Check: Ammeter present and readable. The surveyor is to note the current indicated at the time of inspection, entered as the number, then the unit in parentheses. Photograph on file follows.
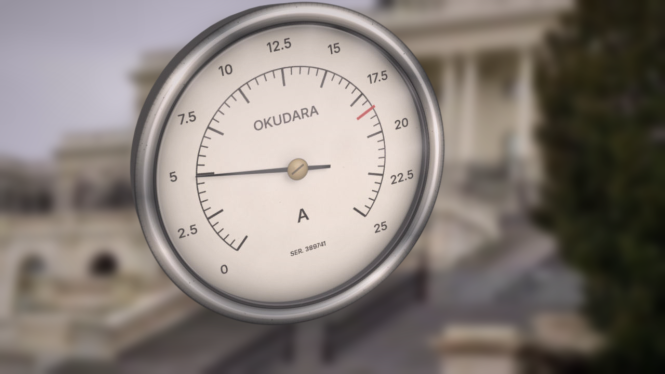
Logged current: 5 (A)
